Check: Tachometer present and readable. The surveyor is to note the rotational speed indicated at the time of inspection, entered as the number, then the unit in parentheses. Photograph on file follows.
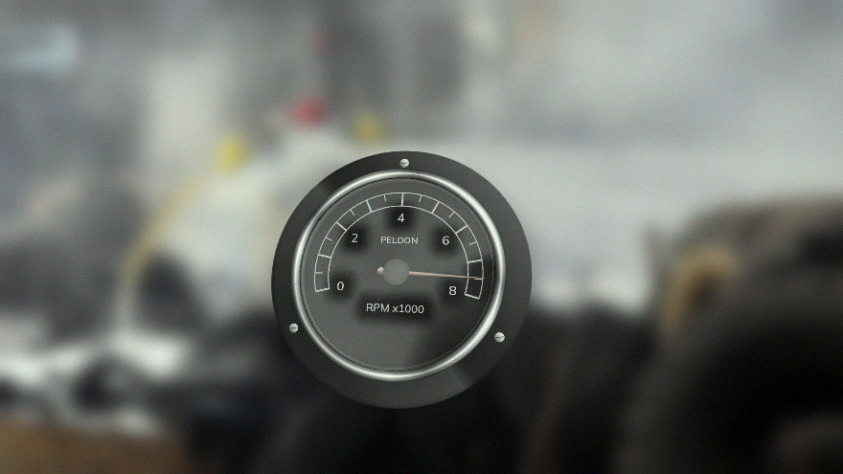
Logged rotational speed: 7500 (rpm)
